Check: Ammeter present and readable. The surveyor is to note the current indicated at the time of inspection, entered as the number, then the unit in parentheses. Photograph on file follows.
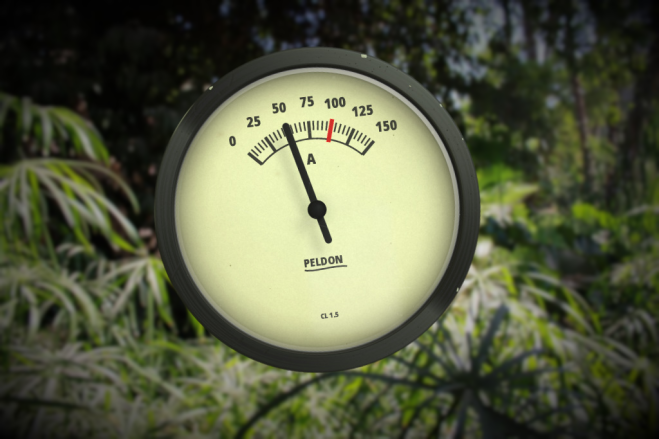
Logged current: 50 (A)
